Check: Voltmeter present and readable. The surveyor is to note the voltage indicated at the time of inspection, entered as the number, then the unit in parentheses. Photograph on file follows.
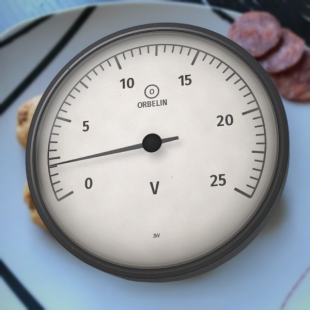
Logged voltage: 2 (V)
